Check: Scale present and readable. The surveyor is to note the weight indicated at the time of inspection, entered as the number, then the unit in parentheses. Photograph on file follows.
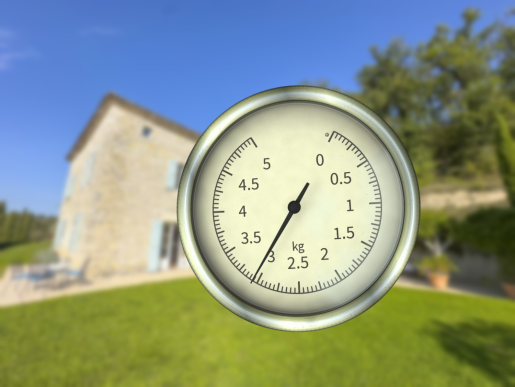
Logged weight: 3.05 (kg)
